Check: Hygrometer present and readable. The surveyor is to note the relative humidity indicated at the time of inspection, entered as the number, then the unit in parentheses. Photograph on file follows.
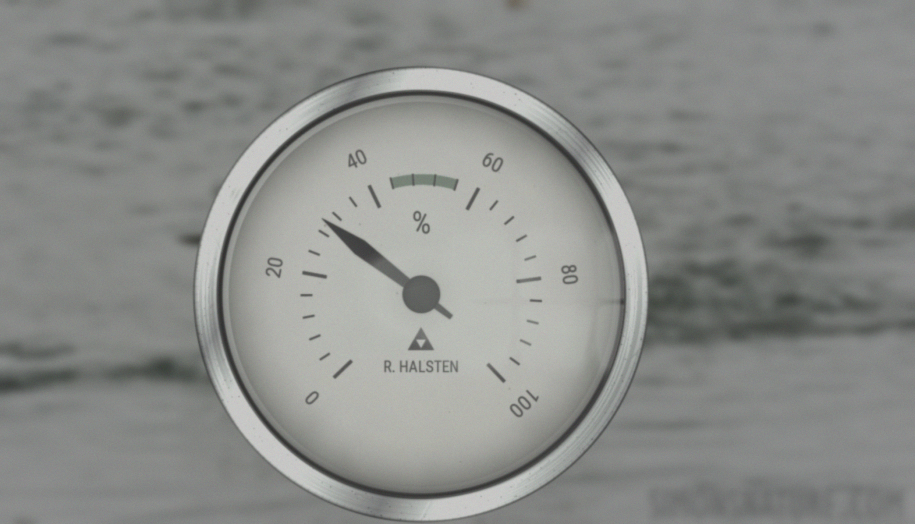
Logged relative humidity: 30 (%)
